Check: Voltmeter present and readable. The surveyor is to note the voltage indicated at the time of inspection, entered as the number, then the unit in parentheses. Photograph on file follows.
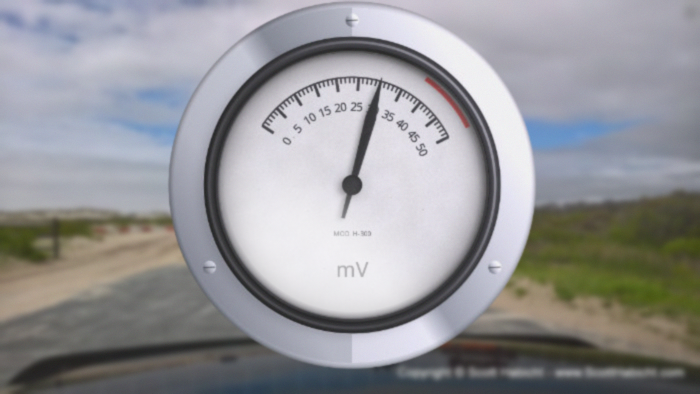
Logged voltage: 30 (mV)
